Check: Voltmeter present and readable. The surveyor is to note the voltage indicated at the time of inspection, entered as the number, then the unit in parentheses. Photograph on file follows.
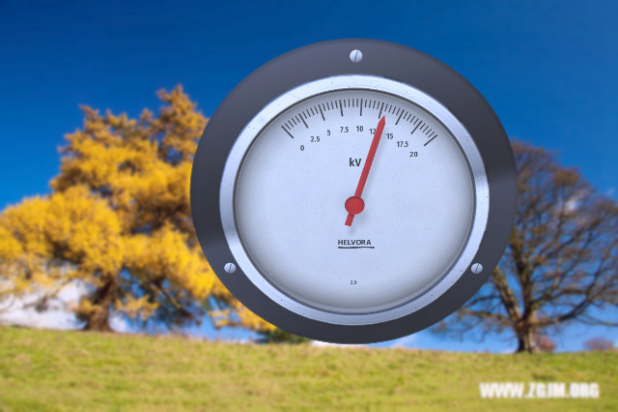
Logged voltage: 13 (kV)
